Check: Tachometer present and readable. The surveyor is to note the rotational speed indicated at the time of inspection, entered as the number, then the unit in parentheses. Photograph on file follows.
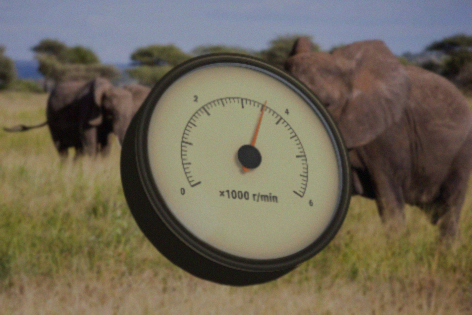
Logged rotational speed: 3500 (rpm)
